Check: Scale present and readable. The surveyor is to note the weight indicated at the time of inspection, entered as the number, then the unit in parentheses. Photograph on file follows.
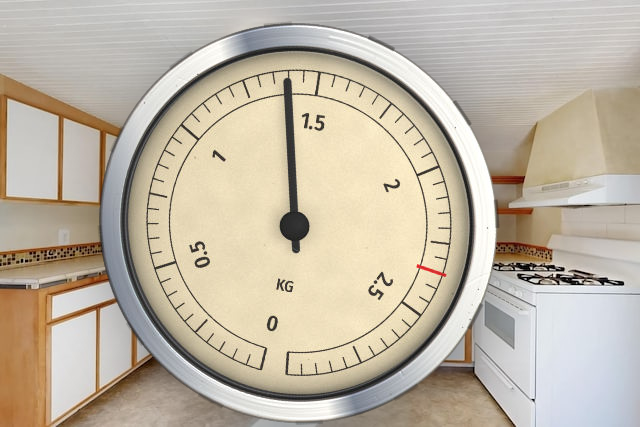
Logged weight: 1.4 (kg)
